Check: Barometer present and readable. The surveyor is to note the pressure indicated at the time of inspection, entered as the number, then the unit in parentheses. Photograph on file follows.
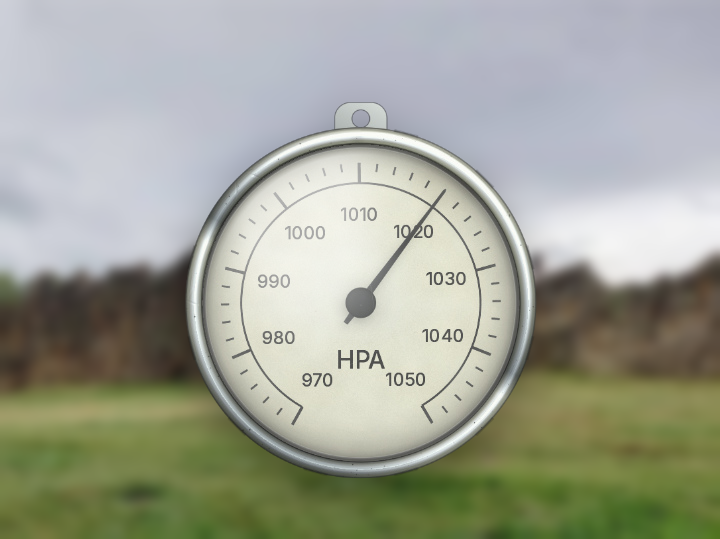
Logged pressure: 1020 (hPa)
